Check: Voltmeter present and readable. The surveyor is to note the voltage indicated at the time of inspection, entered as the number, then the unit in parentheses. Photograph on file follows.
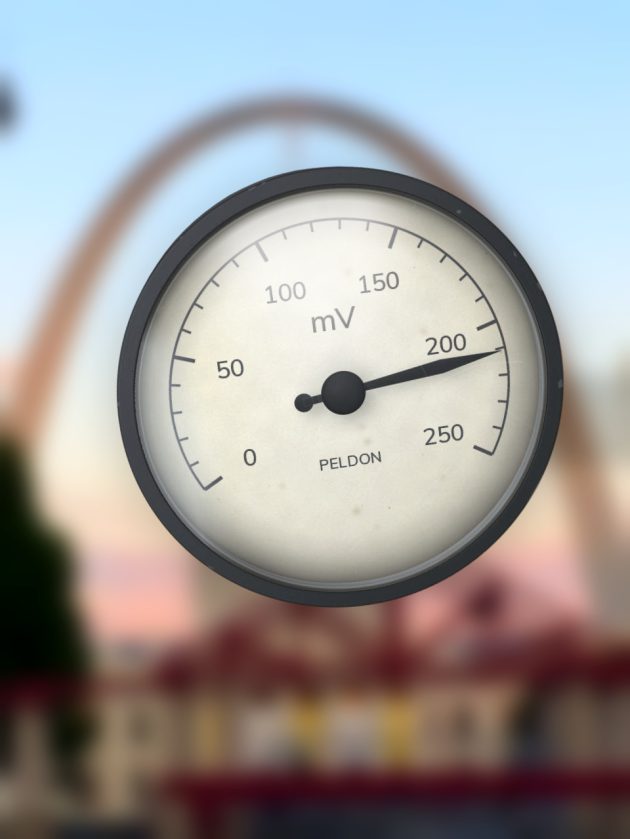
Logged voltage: 210 (mV)
